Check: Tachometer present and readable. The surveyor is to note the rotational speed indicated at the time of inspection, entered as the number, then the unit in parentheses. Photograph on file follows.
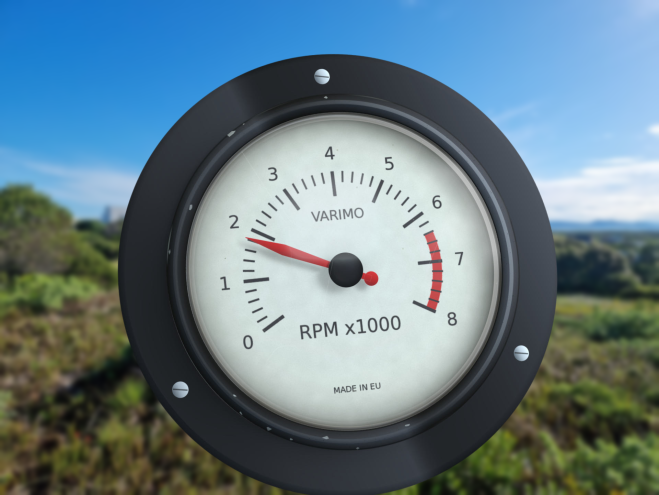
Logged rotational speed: 1800 (rpm)
